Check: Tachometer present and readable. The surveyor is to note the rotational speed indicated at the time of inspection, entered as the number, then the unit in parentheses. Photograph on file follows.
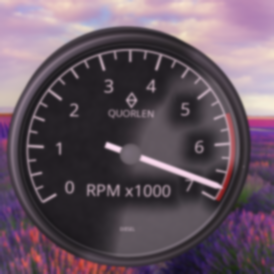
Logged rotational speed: 6750 (rpm)
